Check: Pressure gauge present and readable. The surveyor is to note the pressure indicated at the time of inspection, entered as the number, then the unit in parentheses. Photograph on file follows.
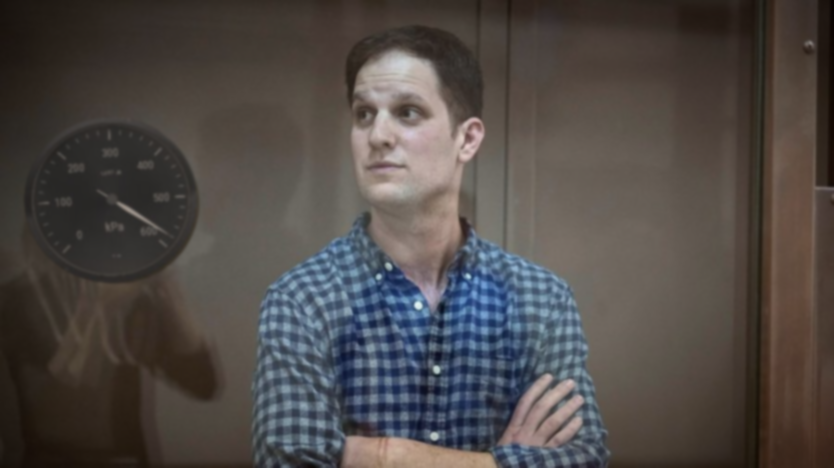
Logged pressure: 580 (kPa)
